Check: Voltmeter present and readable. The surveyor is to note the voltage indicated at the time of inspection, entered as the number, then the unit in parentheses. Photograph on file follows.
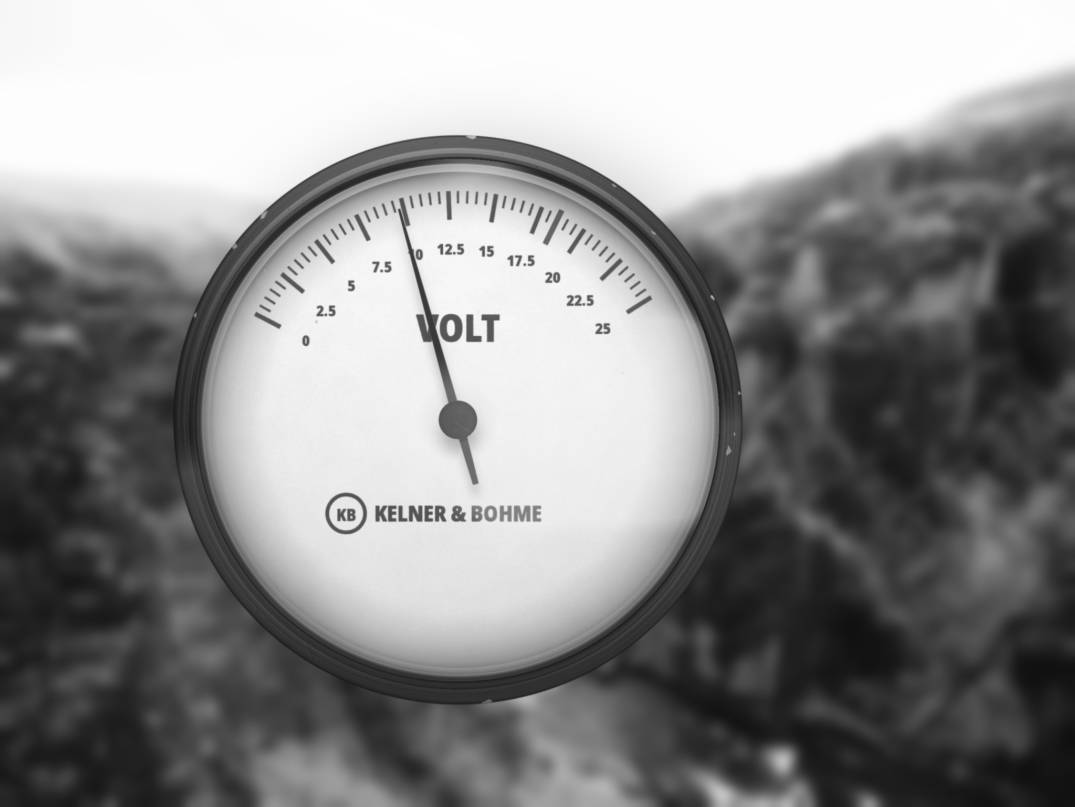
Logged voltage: 9.75 (V)
